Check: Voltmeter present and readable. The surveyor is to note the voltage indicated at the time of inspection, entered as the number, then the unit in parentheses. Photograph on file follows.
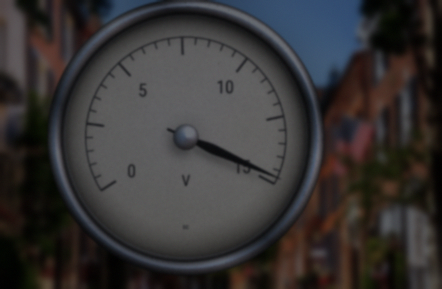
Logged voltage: 14.75 (V)
